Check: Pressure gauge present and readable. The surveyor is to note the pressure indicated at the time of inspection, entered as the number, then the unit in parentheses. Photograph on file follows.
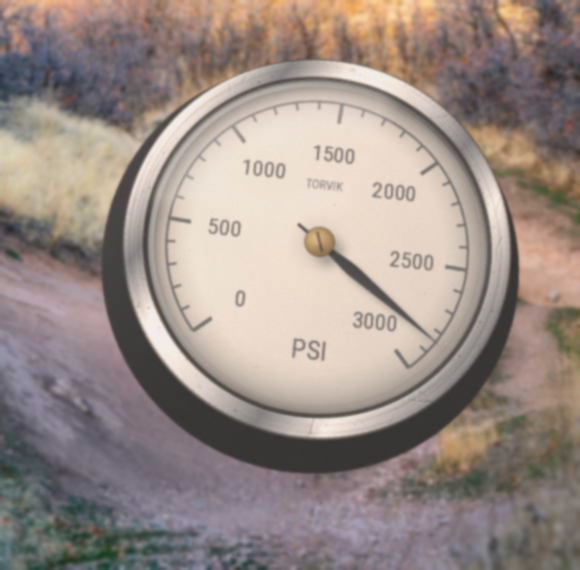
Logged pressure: 2850 (psi)
